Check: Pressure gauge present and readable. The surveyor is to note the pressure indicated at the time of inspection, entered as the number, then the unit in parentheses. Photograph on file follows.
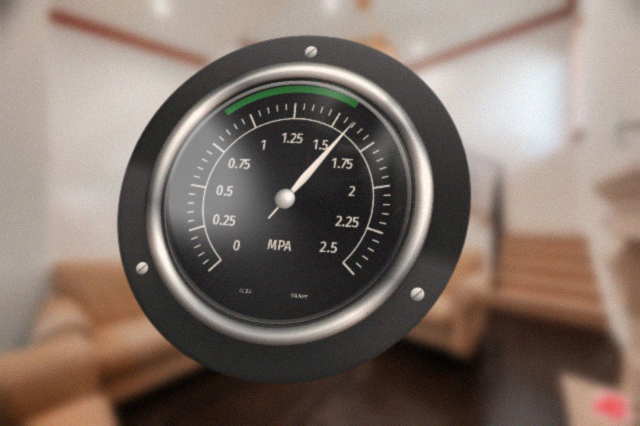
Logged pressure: 1.6 (MPa)
